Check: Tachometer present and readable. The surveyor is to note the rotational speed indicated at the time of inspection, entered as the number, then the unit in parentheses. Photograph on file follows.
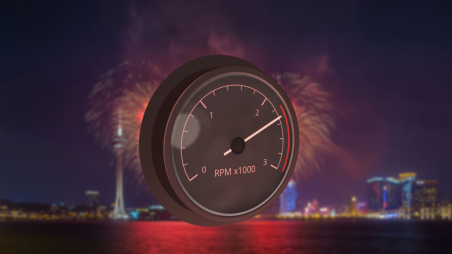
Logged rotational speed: 2300 (rpm)
